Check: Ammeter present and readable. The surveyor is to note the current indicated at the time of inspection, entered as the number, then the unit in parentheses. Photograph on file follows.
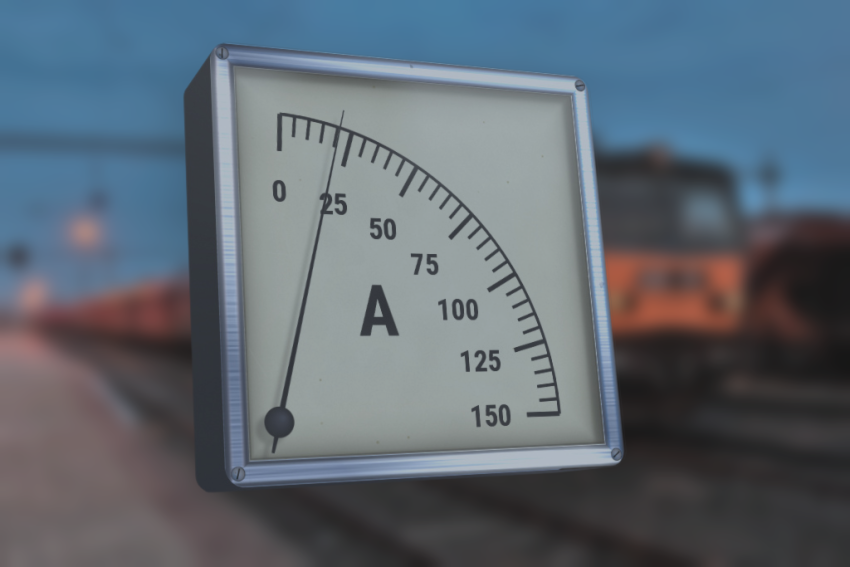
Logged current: 20 (A)
